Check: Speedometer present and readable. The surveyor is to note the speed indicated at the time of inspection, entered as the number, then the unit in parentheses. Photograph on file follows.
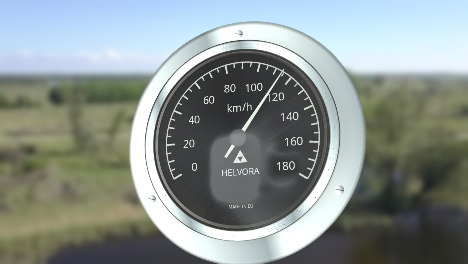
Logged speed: 115 (km/h)
